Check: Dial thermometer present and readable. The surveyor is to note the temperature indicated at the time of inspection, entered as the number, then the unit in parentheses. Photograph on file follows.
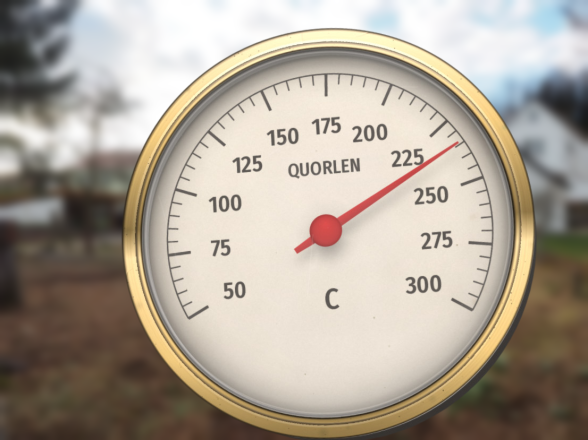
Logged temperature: 235 (°C)
